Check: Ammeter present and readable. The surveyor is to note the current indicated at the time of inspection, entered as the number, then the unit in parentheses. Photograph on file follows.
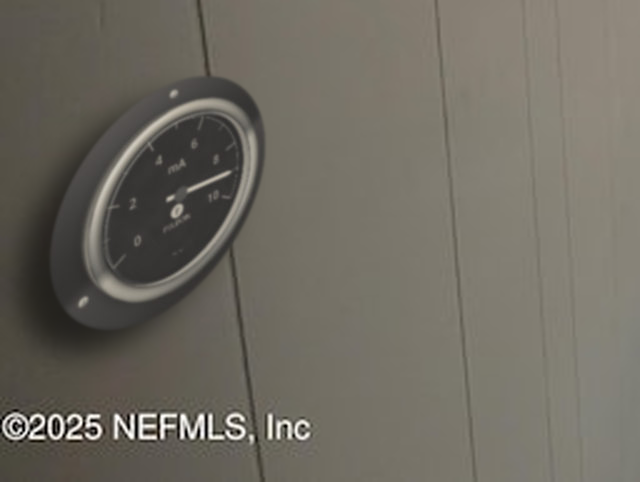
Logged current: 9 (mA)
